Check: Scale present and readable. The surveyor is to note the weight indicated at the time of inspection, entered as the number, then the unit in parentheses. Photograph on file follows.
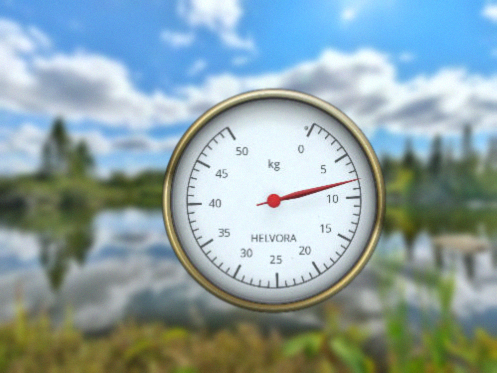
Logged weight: 8 (kg)
